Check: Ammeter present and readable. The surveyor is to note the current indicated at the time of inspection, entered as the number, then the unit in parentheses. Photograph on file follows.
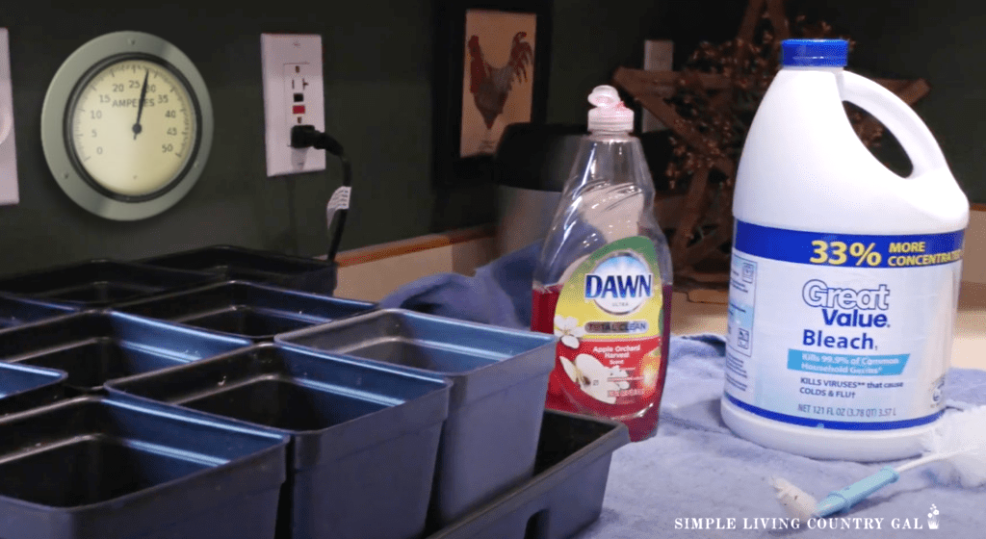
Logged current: 27.5 (A)
